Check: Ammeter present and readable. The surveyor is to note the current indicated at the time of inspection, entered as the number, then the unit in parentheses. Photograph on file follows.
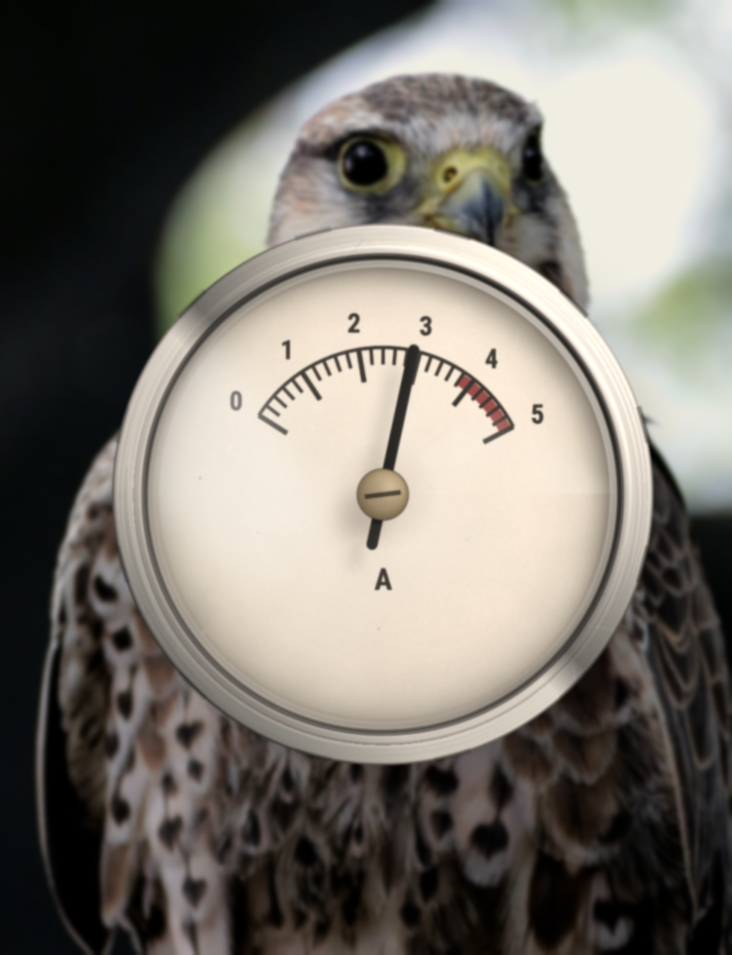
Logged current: 2.9 (A)
